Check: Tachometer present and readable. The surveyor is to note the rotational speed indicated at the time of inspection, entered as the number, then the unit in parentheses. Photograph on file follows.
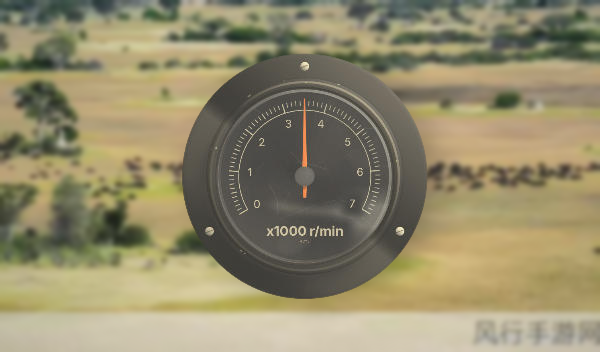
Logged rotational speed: 3500 (rpm)
